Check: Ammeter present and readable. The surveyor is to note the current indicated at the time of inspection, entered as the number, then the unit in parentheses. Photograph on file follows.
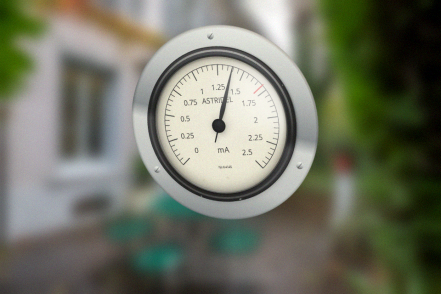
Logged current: 1.4 (mA)
